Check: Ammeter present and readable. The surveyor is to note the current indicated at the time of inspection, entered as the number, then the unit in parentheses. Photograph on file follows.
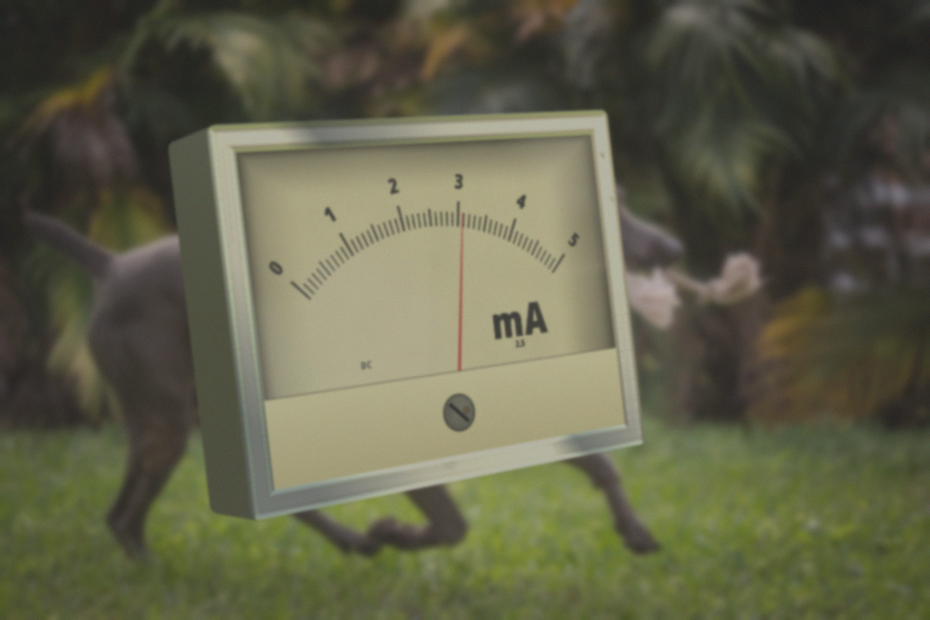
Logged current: 3 (mA)
